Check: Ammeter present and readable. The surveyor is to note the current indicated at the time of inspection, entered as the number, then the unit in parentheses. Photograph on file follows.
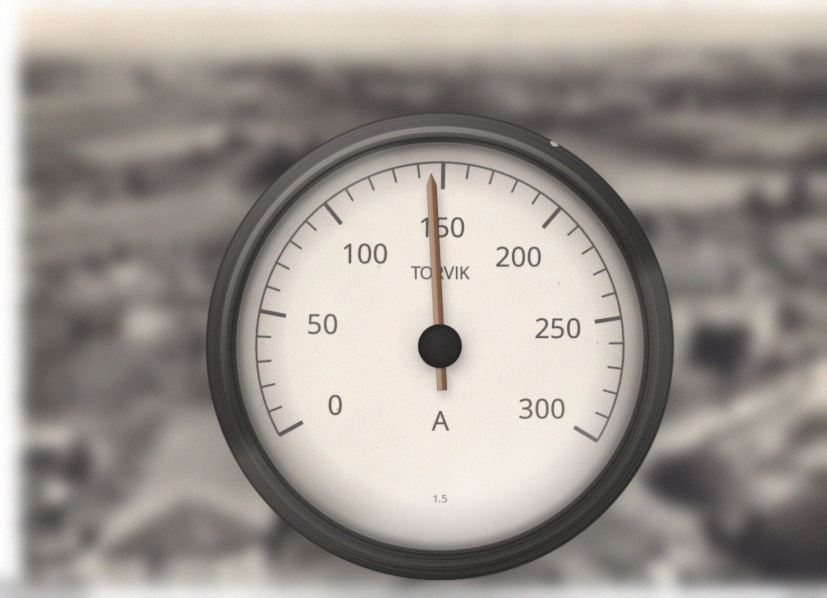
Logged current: 145 (A)
